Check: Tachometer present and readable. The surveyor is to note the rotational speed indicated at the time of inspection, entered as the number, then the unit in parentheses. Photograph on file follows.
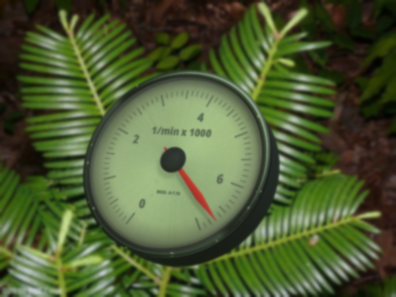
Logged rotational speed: 6700 (rpm)
